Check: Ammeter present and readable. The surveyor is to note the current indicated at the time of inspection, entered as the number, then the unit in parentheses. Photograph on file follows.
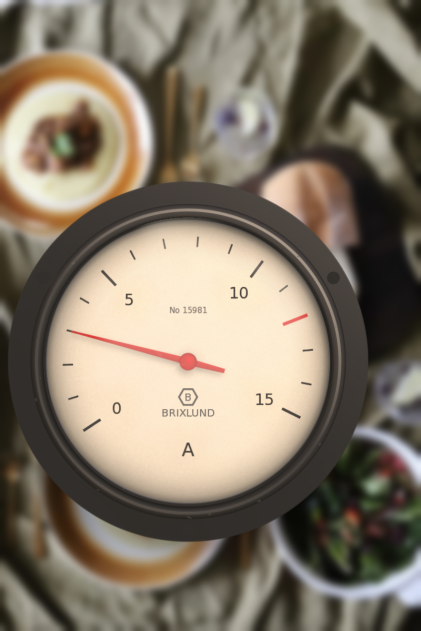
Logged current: 3 (A)
